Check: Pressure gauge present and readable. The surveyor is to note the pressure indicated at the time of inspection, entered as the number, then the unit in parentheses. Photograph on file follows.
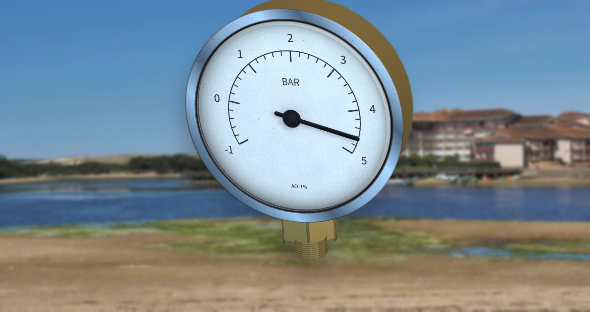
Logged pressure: 4.6 (bar)
